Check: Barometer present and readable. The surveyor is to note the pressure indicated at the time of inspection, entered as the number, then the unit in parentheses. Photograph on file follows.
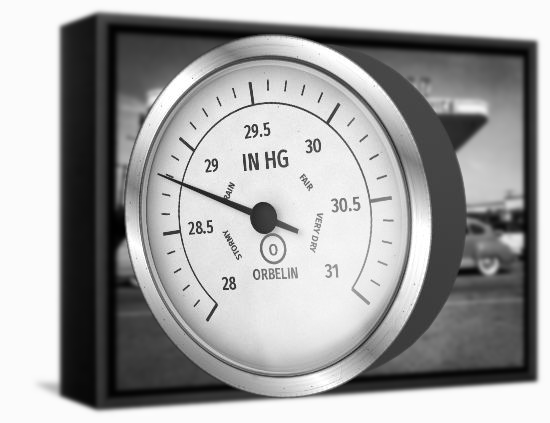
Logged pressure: 28.8 (inHg)
